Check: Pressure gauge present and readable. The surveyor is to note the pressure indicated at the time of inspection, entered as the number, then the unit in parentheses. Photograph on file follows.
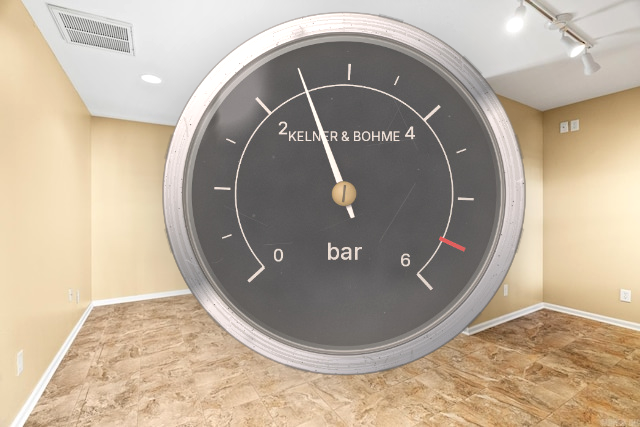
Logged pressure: 2.5 (bar)
